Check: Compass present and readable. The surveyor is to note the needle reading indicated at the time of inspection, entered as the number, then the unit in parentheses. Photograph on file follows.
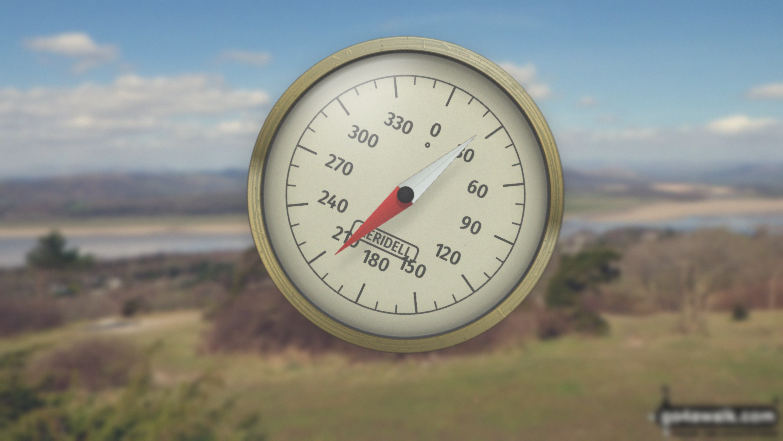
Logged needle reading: 205 (°)
